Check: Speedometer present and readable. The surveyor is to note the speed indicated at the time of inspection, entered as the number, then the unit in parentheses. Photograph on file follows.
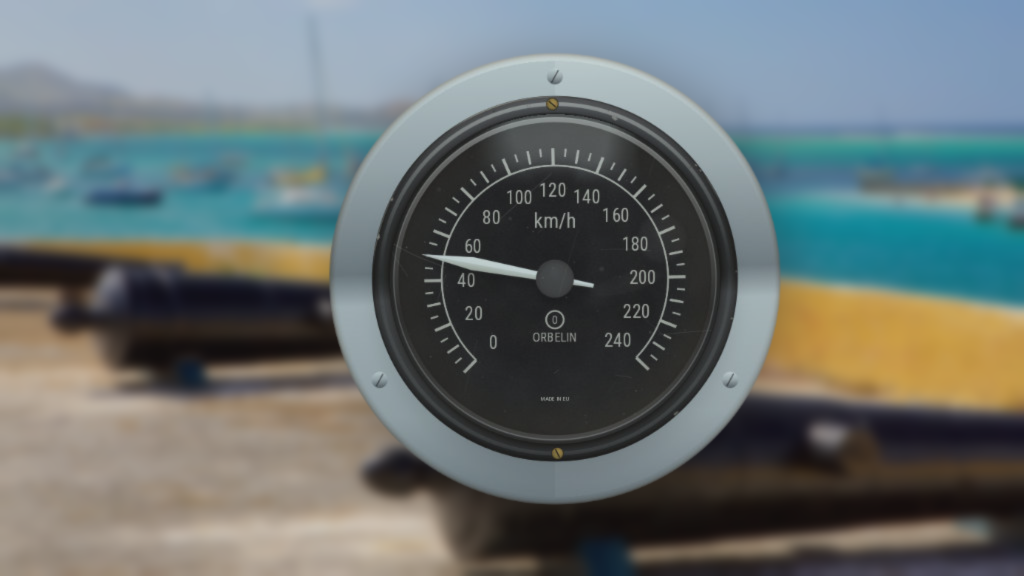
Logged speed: 50 (km/h)
